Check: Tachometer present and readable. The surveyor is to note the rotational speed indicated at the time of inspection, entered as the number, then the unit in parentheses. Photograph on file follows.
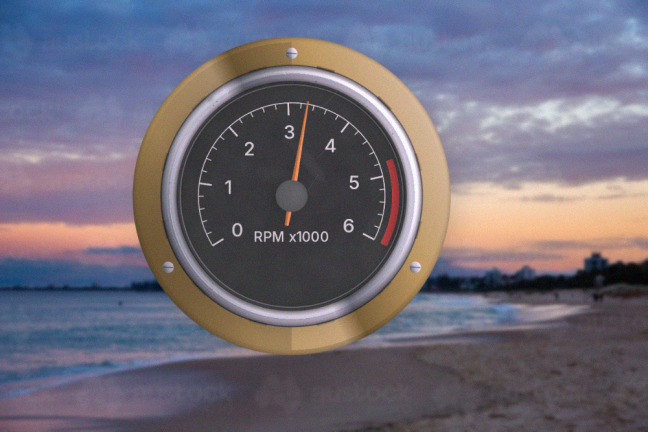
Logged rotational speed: 3300 (rpm)
